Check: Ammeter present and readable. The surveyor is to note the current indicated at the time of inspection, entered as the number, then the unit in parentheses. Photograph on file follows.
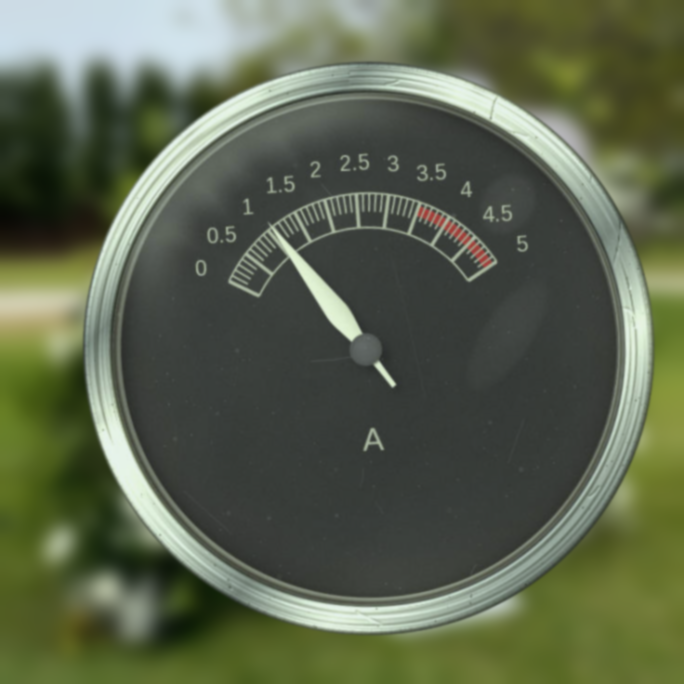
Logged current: 1.1 (A)
